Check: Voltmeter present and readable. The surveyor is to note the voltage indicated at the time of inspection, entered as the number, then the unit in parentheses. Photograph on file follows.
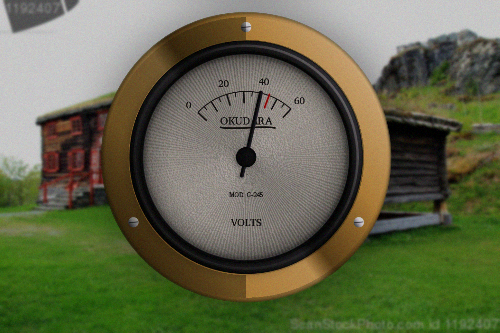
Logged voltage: 40 (V)
